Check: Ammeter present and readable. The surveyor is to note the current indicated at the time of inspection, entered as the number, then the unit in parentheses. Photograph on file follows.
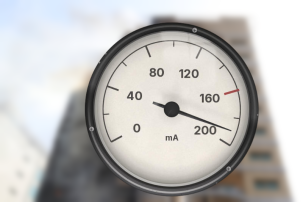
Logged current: 190 (mA)
